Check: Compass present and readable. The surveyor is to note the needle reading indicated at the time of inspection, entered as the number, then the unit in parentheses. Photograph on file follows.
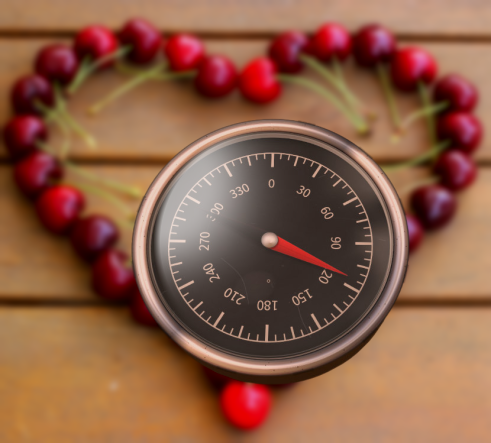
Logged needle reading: 115 (°)
